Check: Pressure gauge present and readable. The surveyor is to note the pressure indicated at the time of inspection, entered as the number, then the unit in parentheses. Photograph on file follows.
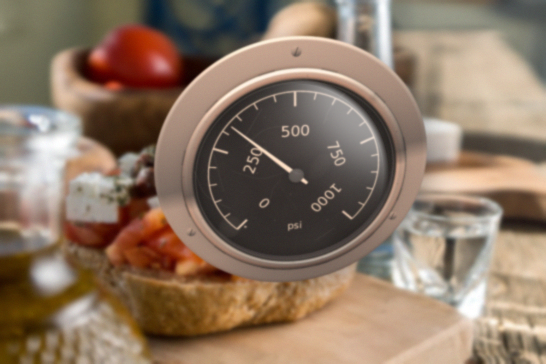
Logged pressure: 325 (psi)
